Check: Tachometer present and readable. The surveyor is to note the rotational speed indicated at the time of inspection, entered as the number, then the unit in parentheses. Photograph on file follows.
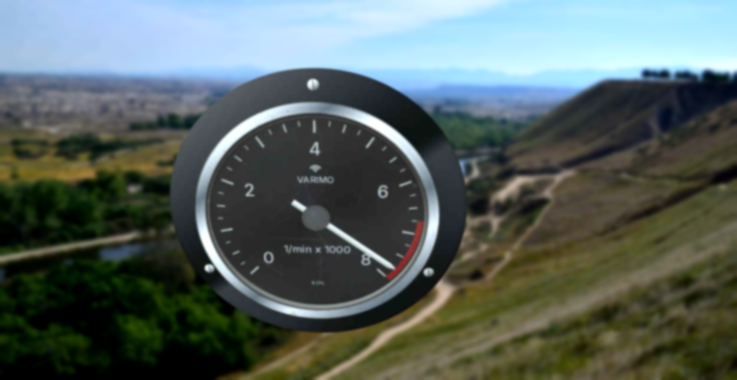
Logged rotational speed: 7750 (rpm)
